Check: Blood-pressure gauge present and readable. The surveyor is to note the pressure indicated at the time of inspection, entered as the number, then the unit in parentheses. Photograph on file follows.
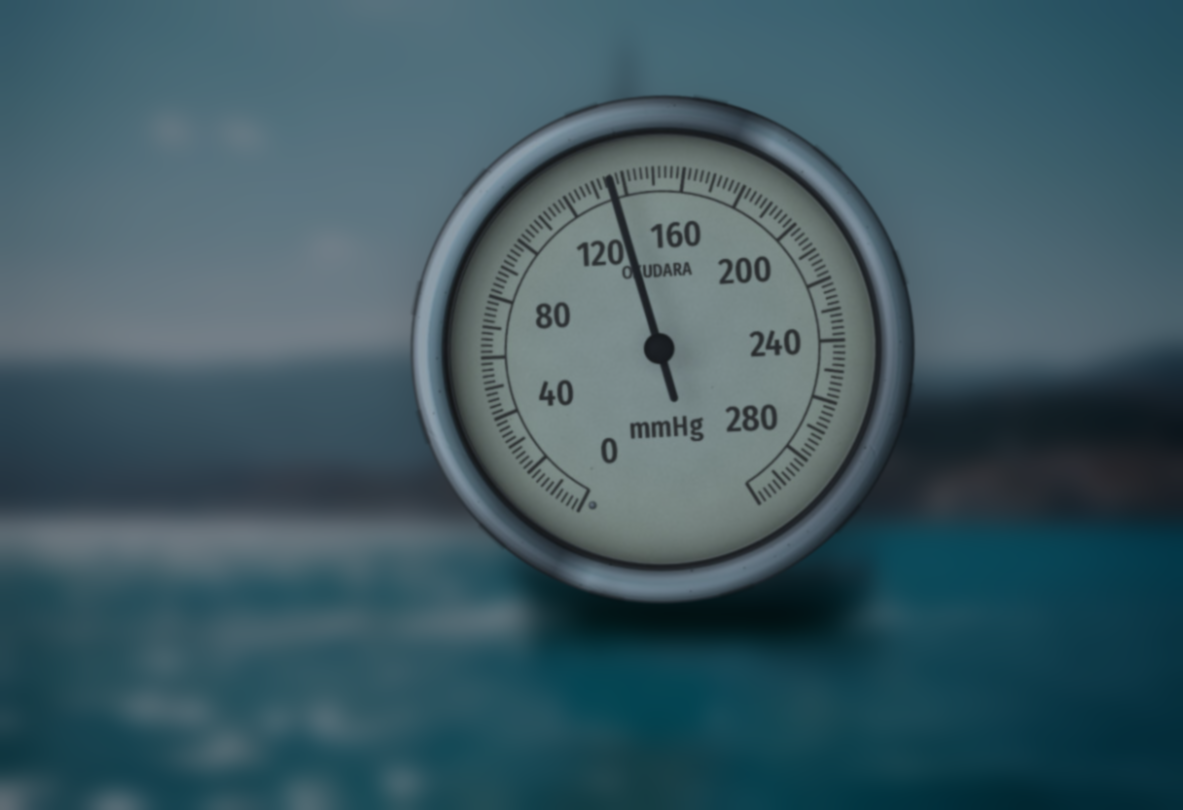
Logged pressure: 136 (mmHg)
